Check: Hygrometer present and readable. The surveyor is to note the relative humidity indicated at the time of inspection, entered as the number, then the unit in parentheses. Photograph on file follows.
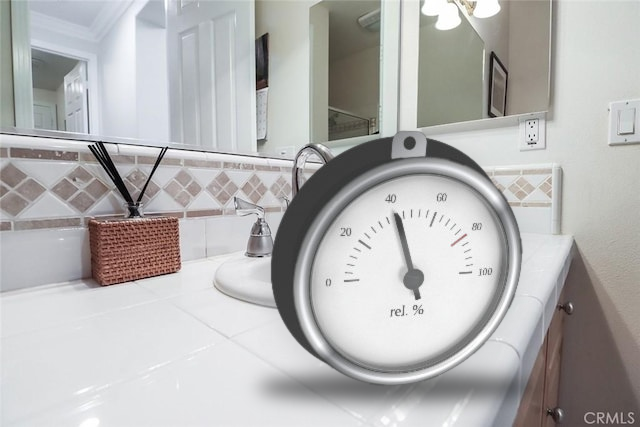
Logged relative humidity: 40 (%)
